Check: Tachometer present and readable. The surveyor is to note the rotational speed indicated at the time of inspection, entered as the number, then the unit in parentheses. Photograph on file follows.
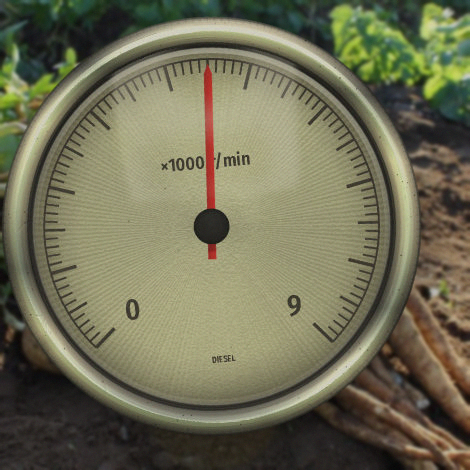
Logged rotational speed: 4500 (rpm)
